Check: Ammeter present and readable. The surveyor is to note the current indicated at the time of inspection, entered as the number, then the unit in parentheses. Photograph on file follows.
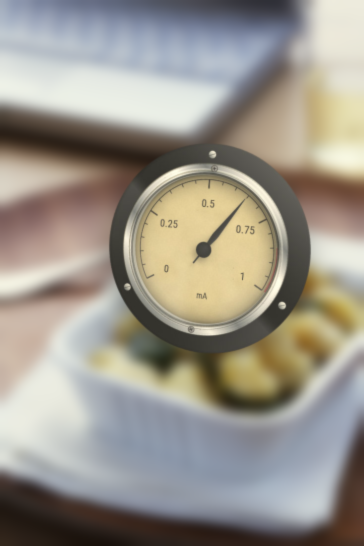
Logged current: 0.65 (mA)
